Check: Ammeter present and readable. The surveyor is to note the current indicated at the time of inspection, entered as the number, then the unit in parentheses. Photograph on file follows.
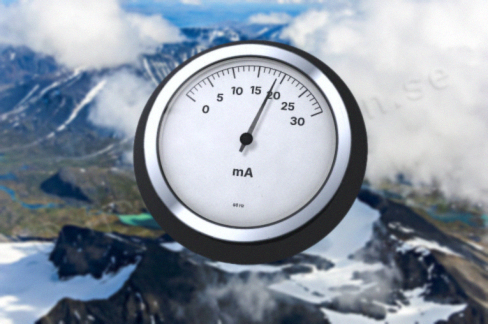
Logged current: 19 (mA)
